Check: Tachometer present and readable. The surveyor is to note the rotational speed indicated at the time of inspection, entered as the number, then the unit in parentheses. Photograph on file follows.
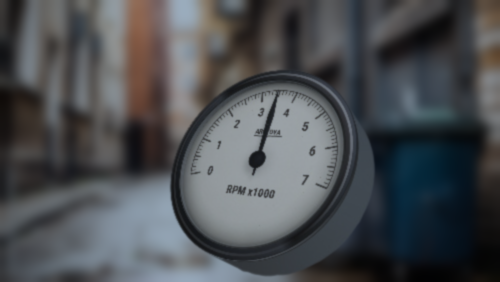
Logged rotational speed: 3500 (rpm)
